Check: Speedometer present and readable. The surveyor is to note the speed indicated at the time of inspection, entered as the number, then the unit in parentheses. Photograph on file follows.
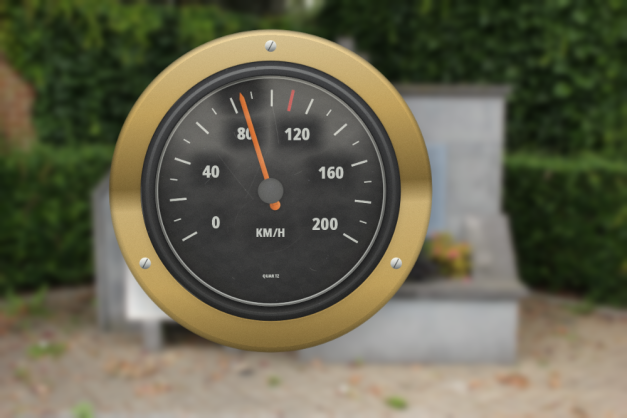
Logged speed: 85 (km/h)
